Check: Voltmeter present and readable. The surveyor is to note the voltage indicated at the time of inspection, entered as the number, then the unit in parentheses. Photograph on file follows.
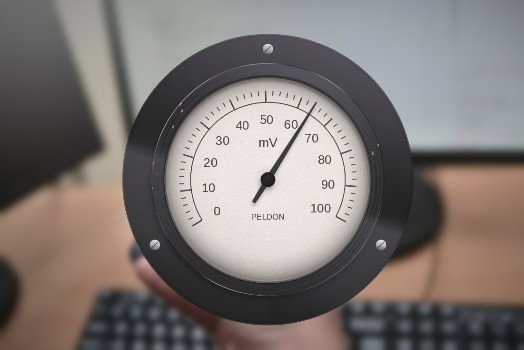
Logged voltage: 64 (mV)
